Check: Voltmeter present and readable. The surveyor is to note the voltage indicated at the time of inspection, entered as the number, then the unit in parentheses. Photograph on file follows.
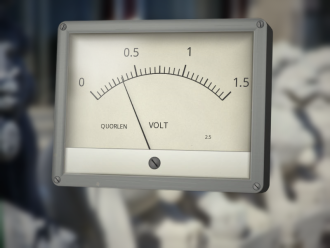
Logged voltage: 0.35 (V)
